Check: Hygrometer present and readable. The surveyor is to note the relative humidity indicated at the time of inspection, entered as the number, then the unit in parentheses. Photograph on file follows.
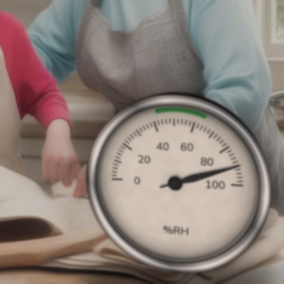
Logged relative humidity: 90 (%)
